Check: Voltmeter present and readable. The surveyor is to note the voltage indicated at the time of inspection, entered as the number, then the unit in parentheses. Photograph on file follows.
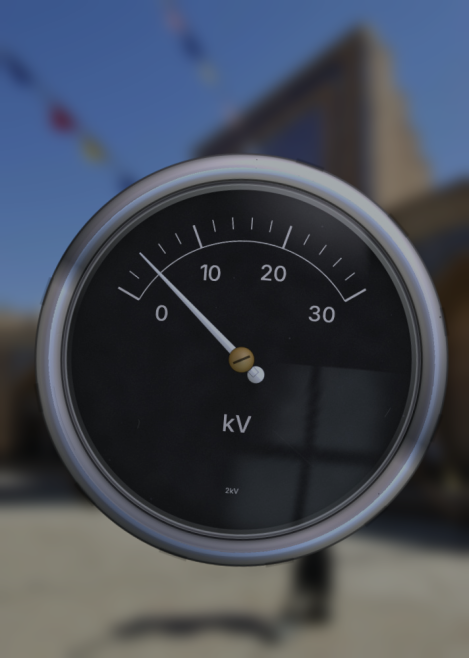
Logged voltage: 4 (kV)
